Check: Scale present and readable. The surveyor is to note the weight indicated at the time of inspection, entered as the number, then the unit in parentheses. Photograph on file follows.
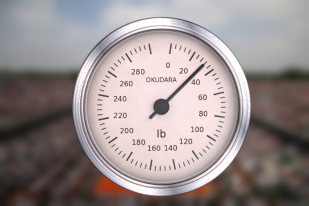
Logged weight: 32 (lb)
